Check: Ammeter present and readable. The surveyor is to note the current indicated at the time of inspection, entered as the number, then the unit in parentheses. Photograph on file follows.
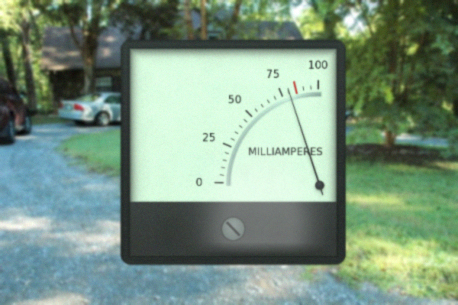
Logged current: 80 (mA)
